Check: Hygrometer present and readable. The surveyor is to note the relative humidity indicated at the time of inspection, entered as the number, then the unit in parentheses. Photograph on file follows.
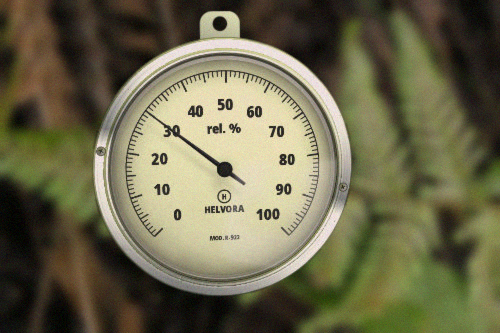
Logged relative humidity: 30 (%)
